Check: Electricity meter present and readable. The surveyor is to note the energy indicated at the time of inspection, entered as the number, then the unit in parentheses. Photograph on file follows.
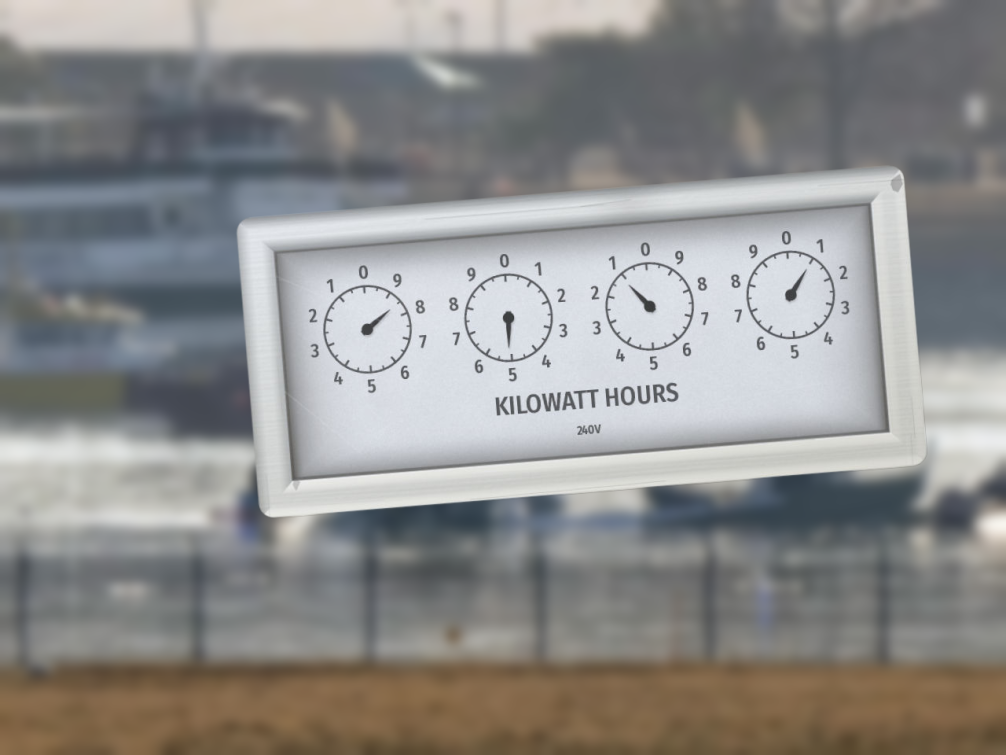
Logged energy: 8511 (kWh)
